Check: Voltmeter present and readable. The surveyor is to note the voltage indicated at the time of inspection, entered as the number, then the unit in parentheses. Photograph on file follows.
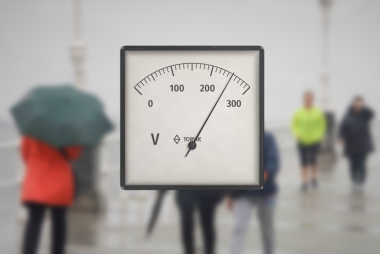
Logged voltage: 250 (V)
